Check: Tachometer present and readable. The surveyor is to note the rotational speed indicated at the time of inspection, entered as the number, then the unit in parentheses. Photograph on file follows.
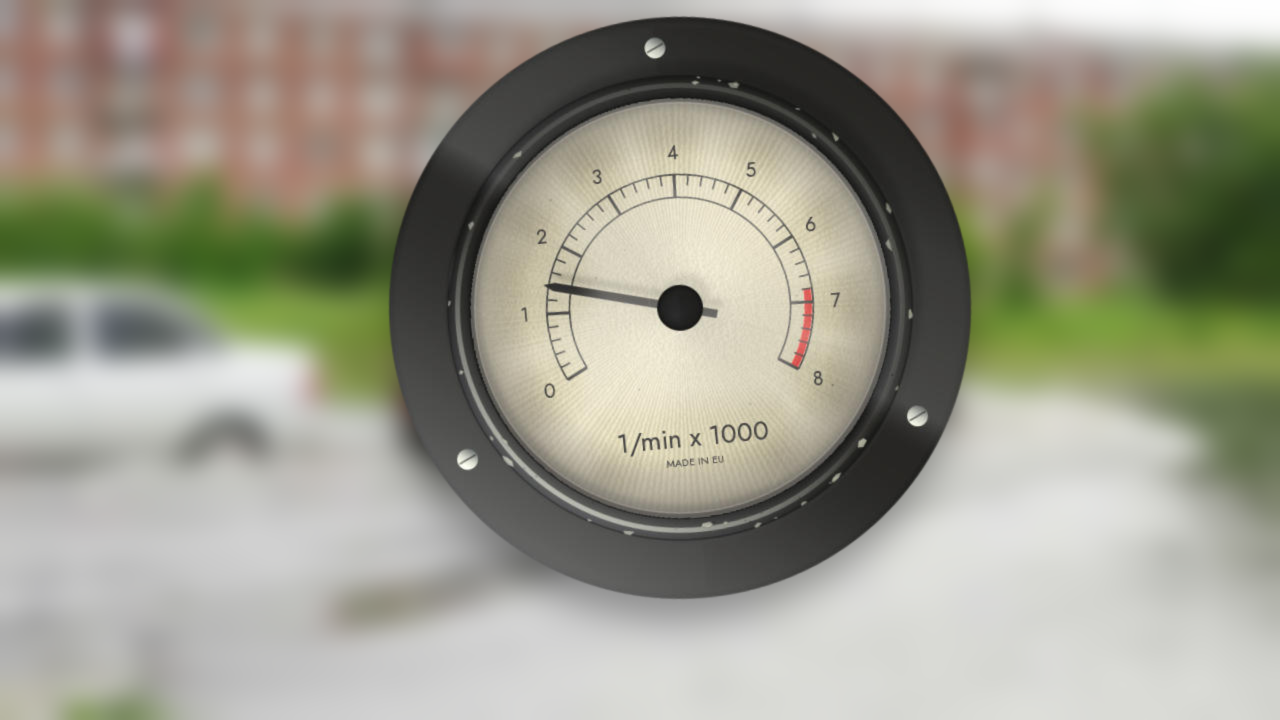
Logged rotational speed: 1400 (rpm)
